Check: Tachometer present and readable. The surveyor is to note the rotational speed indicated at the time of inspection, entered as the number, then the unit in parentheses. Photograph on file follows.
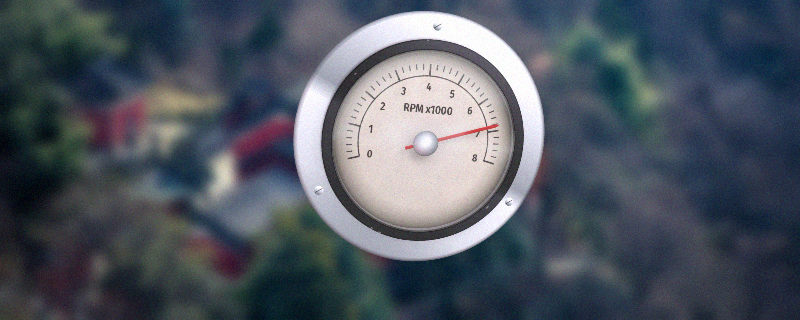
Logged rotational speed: 6800 (rpm)
